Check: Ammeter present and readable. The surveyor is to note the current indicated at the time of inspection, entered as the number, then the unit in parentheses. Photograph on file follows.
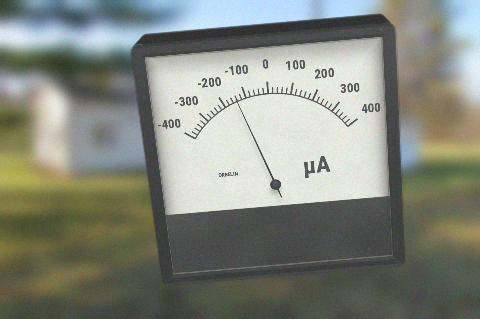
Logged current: -140 (µA)
